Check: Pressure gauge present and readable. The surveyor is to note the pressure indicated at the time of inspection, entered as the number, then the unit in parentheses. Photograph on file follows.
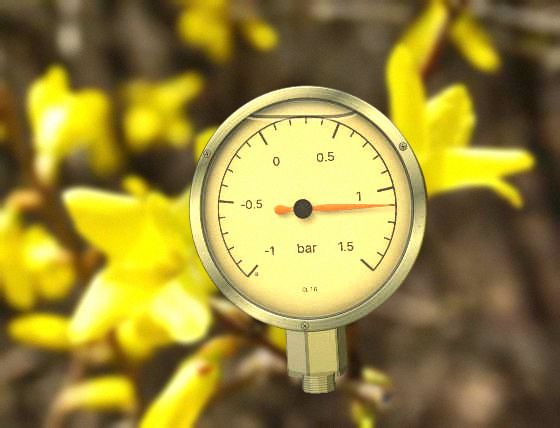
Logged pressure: 1.1 (bar)
